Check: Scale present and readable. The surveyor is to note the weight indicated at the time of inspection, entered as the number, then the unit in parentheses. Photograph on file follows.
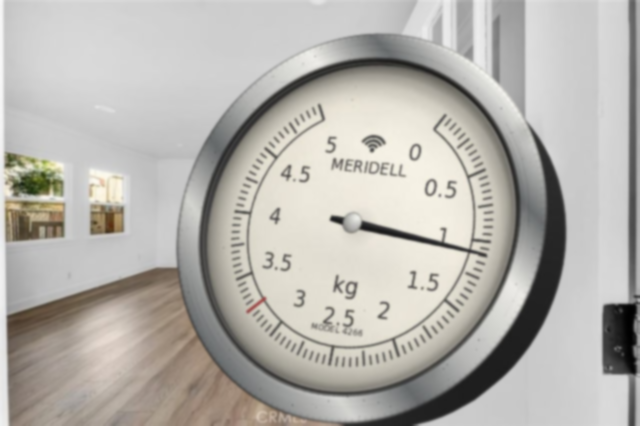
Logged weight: 1.1 (kg)
